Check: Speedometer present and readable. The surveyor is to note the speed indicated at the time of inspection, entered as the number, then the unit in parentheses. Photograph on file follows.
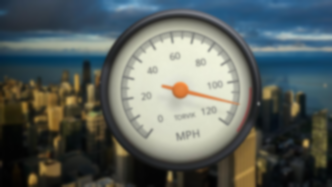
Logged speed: 110 (mph)
